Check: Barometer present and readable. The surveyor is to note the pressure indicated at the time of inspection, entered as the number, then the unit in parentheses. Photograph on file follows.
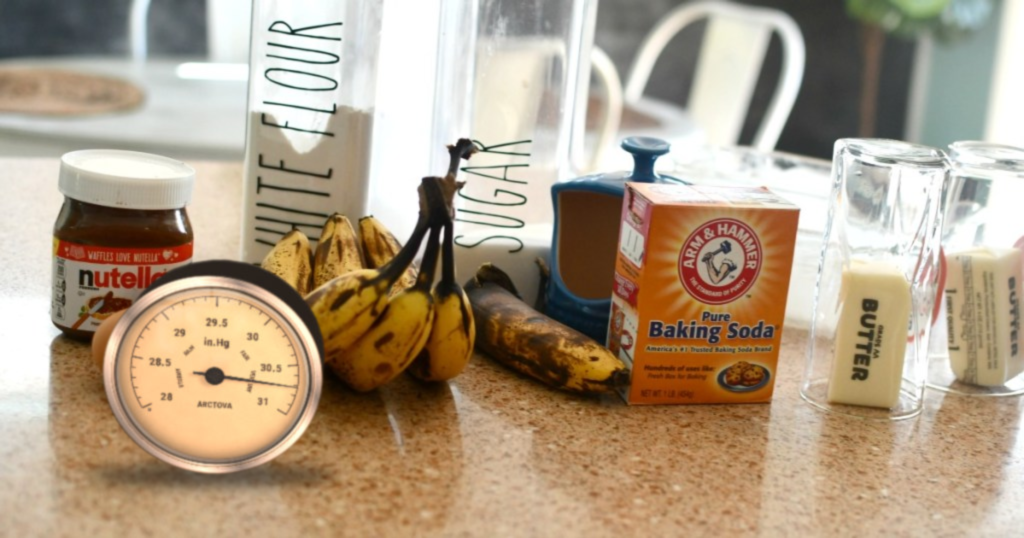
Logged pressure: 30.7 (inHg)
